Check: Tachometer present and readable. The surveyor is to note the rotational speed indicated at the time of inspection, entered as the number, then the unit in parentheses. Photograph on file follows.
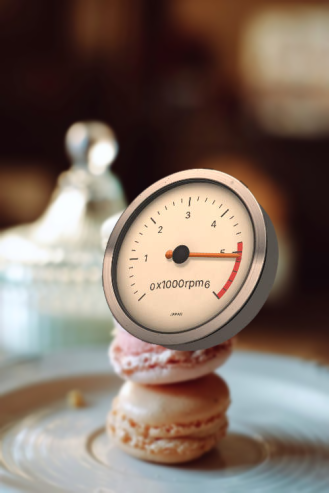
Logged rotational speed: 5100 (rpm)
